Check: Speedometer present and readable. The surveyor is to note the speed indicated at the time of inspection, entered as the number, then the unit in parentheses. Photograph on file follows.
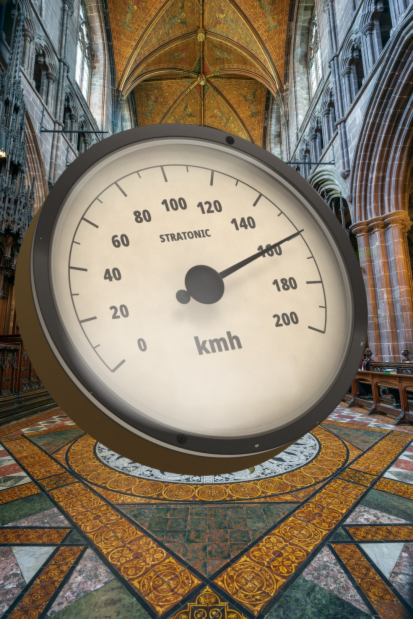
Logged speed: 160 (km/h)
